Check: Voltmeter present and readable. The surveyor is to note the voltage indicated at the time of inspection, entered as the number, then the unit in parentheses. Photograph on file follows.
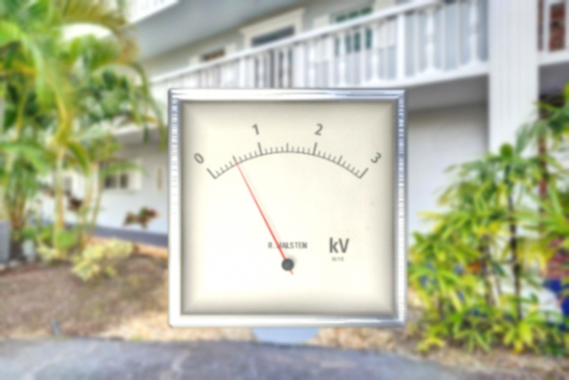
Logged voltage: 0.5 (kV)
